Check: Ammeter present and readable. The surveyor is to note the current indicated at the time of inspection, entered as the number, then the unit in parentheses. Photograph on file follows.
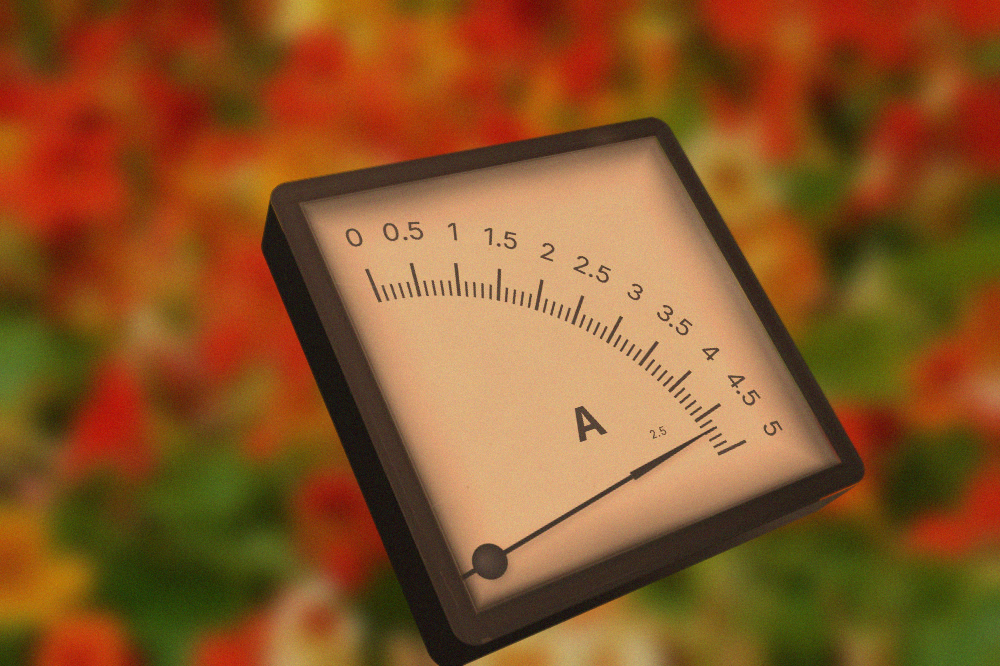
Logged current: 4.7 (A)
